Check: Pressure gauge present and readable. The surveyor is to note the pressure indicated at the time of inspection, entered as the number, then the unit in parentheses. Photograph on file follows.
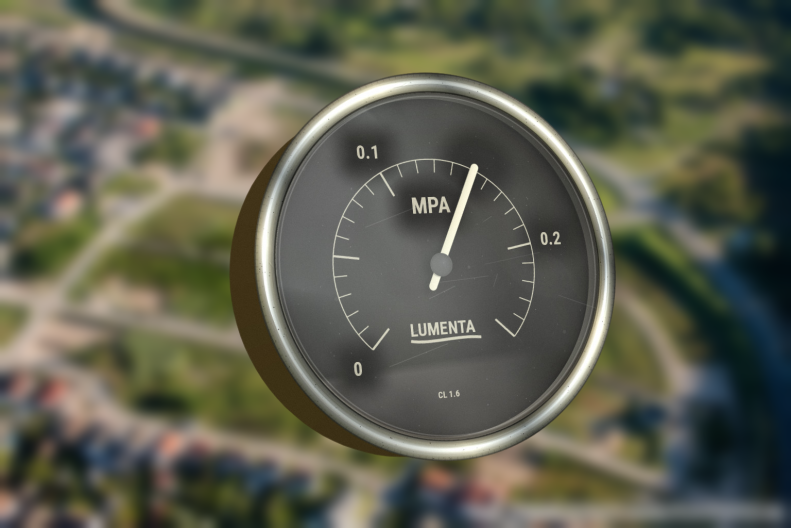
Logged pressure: 0.15 (MPa)
